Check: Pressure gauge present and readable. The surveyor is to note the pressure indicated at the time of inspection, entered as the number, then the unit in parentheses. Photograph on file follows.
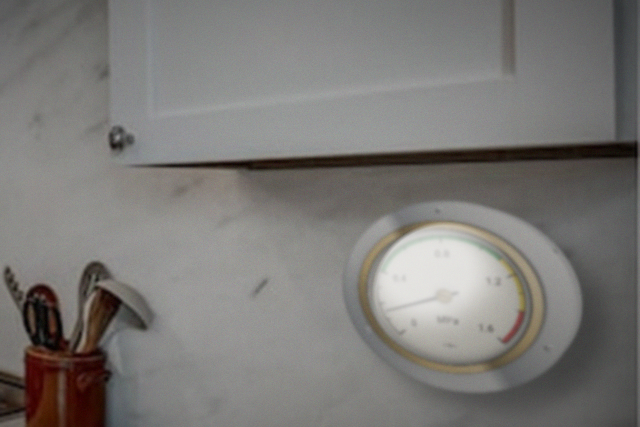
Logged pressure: 0.15 (MPa)
